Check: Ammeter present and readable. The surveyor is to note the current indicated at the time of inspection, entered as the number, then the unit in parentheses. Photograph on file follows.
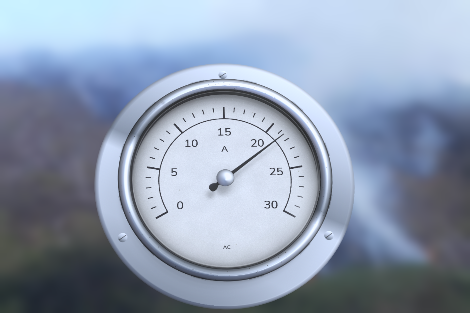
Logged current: 21.5 (A)
